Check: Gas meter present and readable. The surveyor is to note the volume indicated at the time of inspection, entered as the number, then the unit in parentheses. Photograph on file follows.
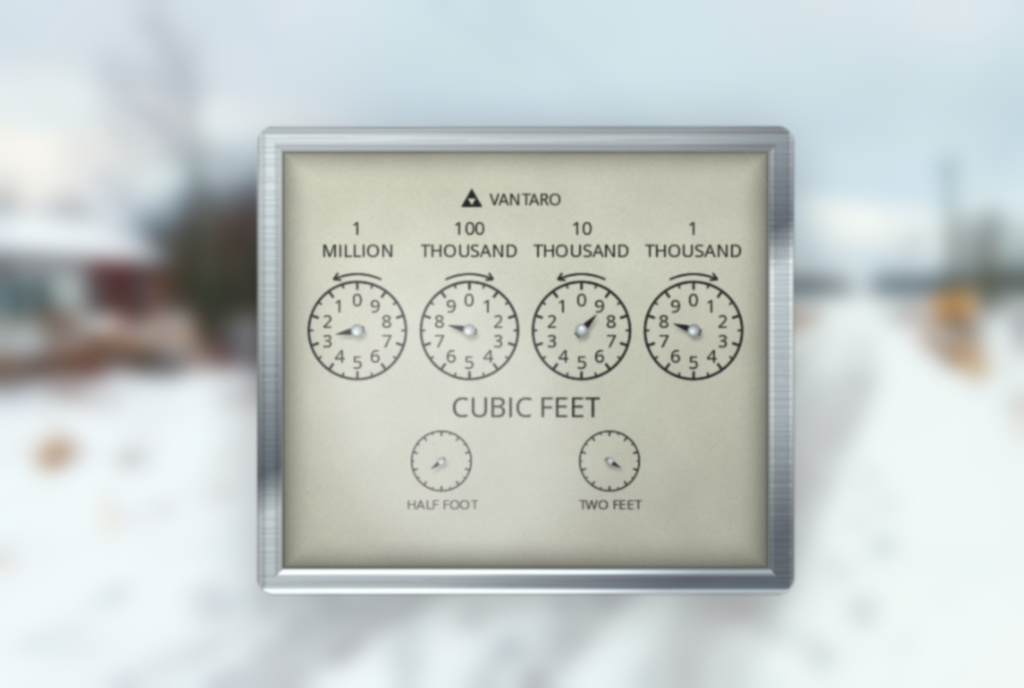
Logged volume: 278800 (ft³)
